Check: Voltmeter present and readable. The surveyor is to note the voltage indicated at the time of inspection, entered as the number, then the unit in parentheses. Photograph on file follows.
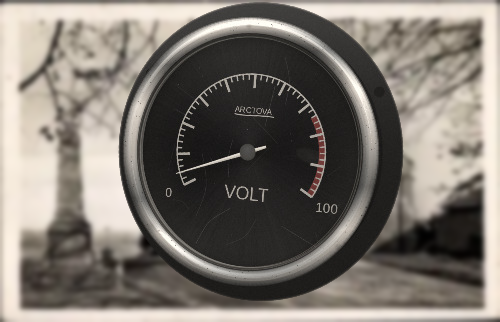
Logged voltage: 4 (V)
